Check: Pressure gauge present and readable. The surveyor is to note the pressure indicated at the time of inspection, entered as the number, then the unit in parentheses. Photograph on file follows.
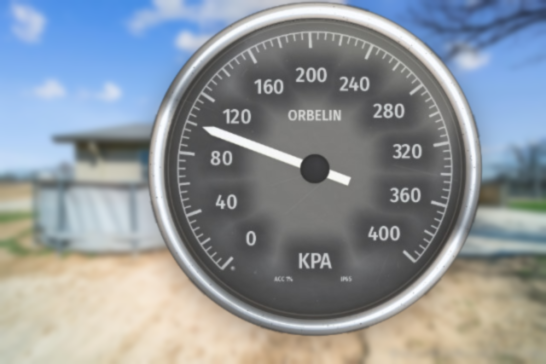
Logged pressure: 100 (kPa)
